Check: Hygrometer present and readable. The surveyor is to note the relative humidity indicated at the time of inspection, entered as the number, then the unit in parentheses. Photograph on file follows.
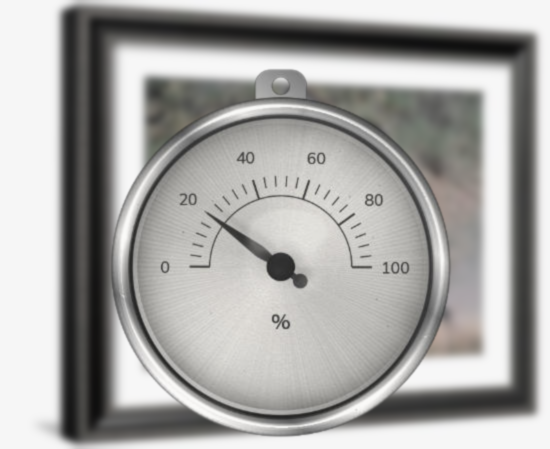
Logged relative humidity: 20 (%)
